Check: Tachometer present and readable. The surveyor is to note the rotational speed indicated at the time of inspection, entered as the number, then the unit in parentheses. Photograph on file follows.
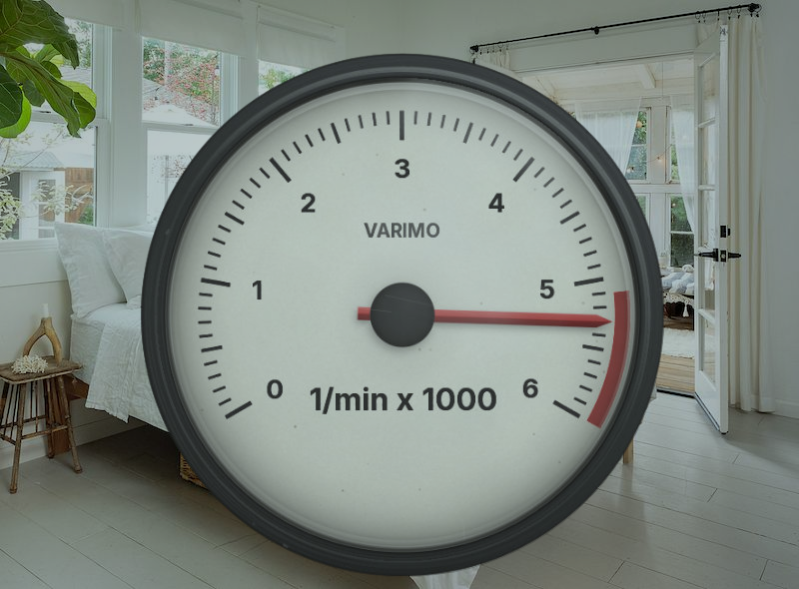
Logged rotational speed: 5300 (rpm)
